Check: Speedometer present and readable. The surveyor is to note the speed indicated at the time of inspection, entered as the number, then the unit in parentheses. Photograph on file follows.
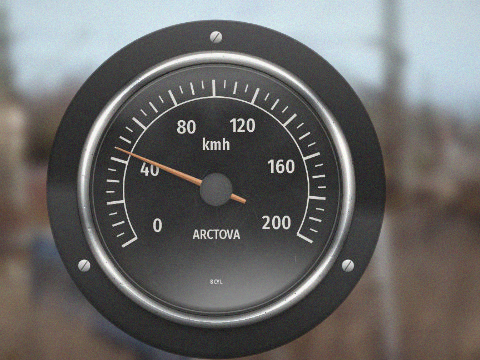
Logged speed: 45 (km/h)
